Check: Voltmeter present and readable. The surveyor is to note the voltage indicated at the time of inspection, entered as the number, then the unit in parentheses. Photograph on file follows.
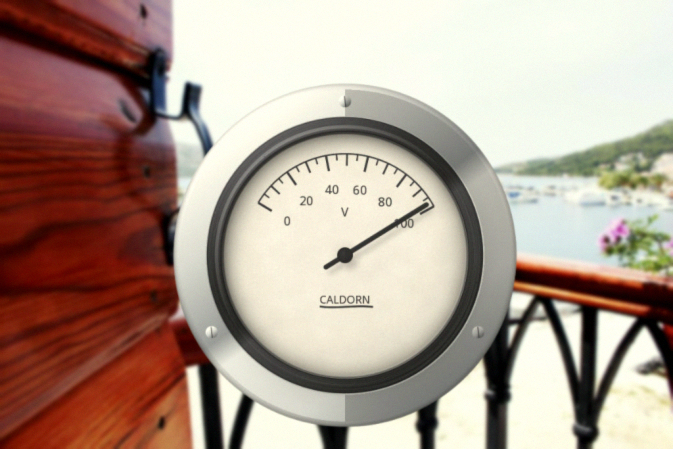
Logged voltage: 97.5 (V)
